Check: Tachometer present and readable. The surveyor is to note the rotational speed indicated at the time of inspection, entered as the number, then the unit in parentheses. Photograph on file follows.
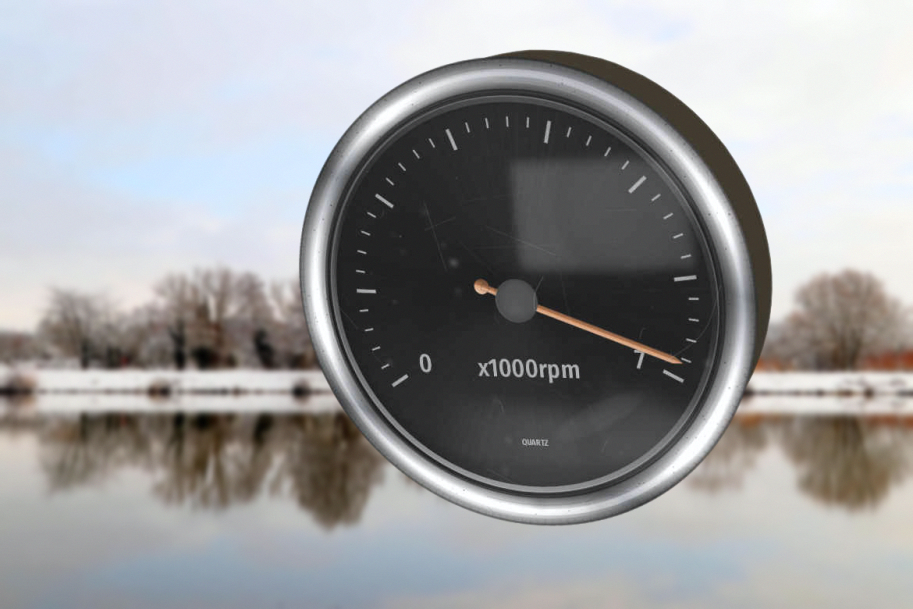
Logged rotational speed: 6800 (rpm)
